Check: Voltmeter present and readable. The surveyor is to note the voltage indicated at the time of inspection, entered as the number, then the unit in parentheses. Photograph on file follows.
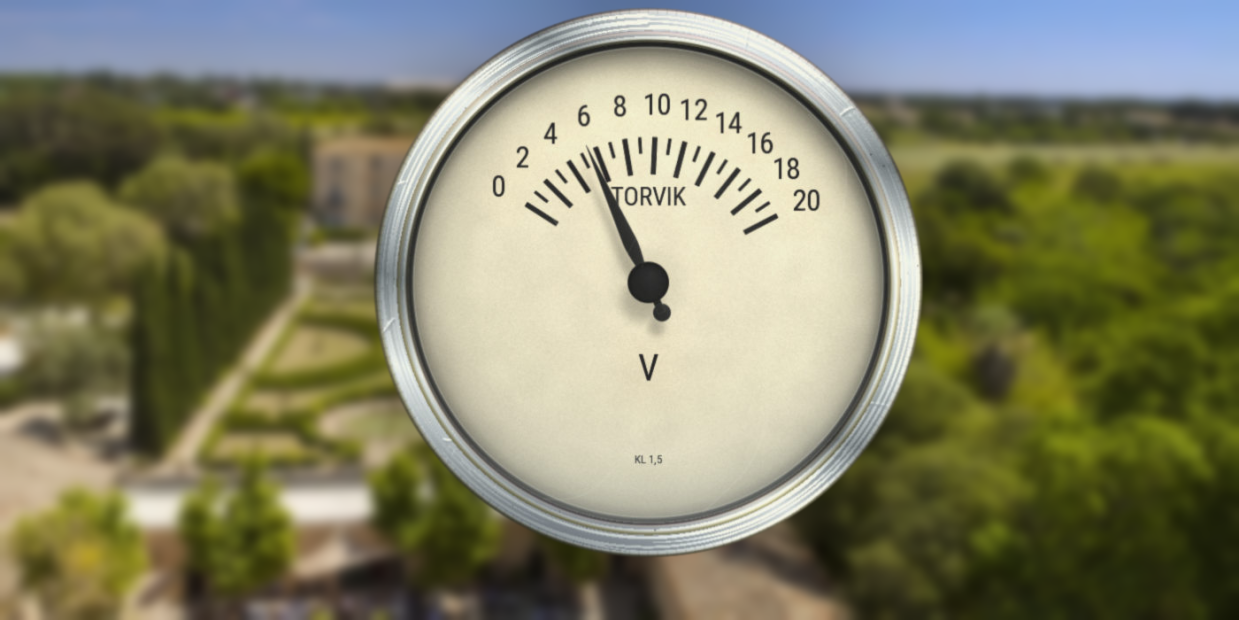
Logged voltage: 5.5 (V)
